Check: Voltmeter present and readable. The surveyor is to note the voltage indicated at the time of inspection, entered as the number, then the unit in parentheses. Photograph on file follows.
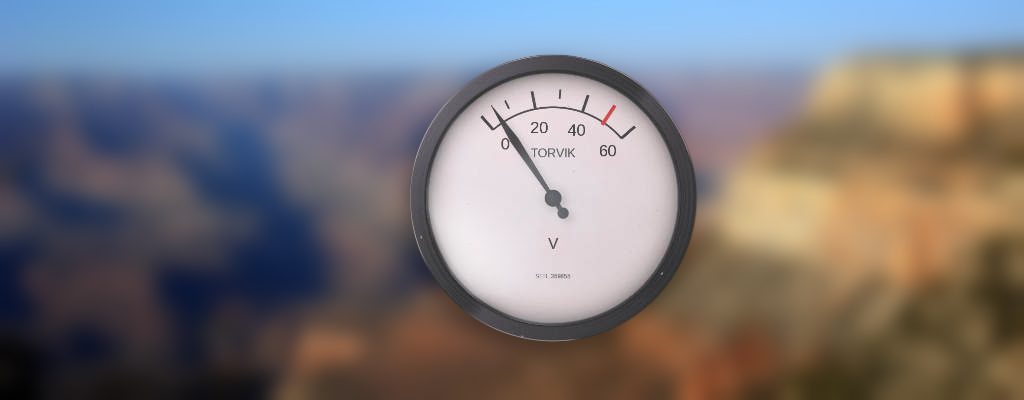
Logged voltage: 5 (V)
